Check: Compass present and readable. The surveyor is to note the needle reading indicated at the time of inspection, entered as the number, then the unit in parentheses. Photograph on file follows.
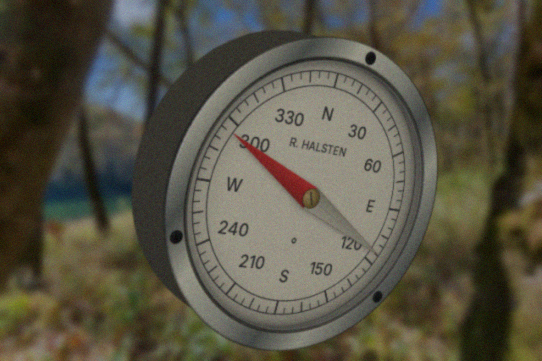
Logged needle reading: 295 (°)
